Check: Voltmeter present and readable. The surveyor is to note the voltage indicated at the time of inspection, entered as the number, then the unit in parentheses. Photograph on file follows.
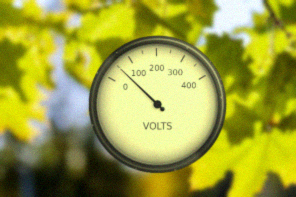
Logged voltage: 50 (V)
